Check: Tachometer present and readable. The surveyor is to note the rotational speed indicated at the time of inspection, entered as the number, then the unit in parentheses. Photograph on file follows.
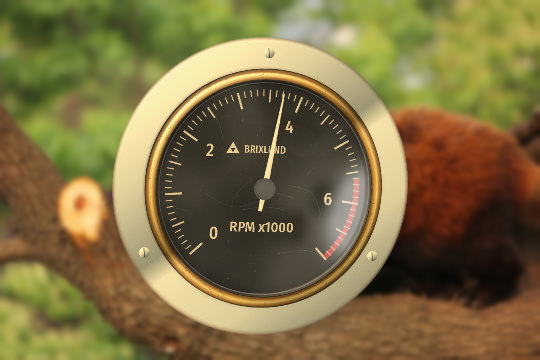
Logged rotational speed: 3700 (rpm)
